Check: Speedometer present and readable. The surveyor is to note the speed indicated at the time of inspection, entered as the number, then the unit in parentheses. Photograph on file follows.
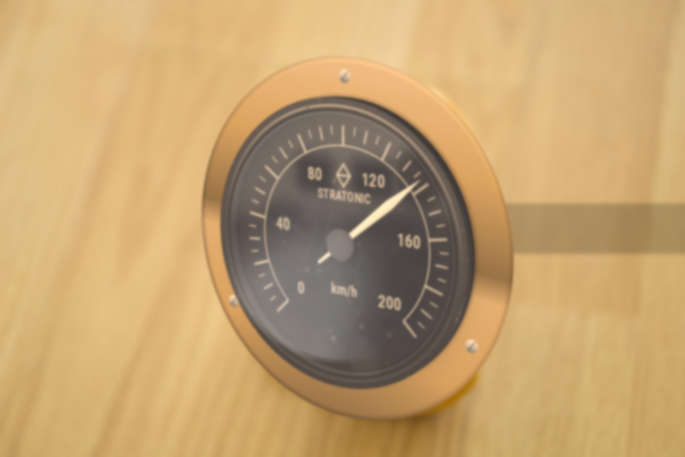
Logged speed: 137.5 (km/h)
